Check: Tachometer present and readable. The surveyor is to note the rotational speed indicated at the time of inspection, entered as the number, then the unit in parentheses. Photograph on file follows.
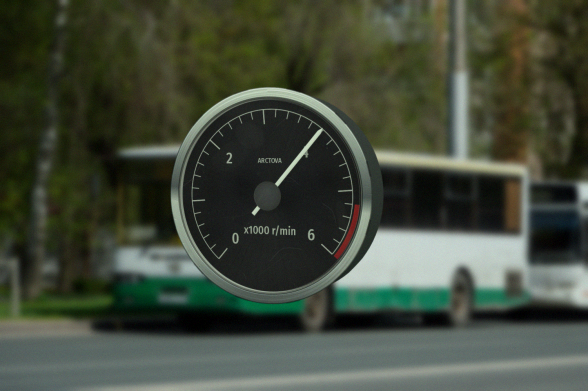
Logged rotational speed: 4000 (rpm)
